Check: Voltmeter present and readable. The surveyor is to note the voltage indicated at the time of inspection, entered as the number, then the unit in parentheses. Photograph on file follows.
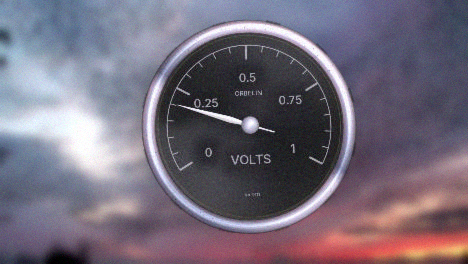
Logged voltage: 0.2 (V)
